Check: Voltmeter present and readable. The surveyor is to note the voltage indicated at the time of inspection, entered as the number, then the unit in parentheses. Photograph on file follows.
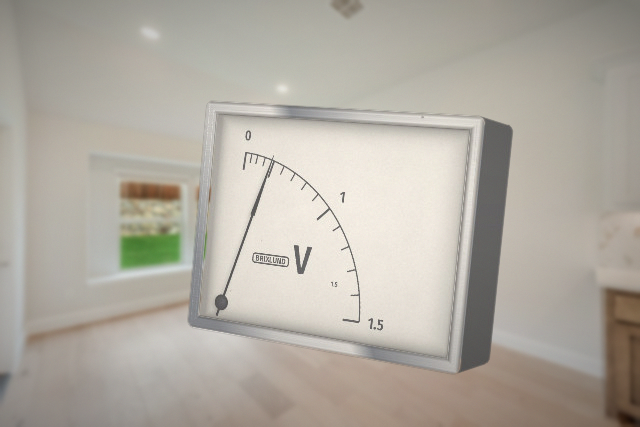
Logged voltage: 0.5 (V)
